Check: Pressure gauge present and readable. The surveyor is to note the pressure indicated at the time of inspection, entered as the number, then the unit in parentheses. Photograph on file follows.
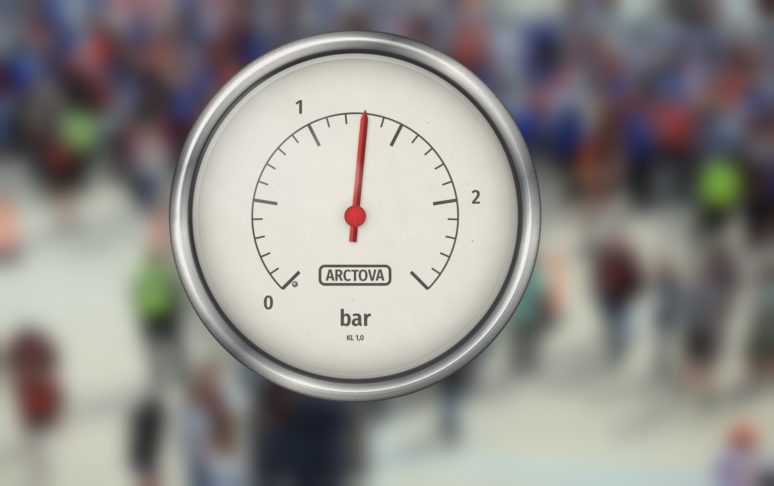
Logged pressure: 1.3 (bar)
